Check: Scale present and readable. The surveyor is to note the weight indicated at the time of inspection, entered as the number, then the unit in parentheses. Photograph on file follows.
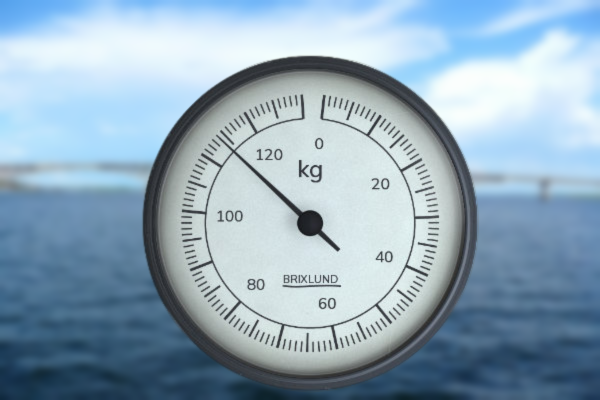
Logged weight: 114 (kg)
